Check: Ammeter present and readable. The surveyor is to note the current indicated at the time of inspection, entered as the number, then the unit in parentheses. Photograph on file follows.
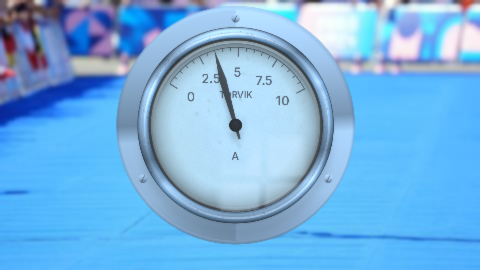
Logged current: 3.5 (A)
